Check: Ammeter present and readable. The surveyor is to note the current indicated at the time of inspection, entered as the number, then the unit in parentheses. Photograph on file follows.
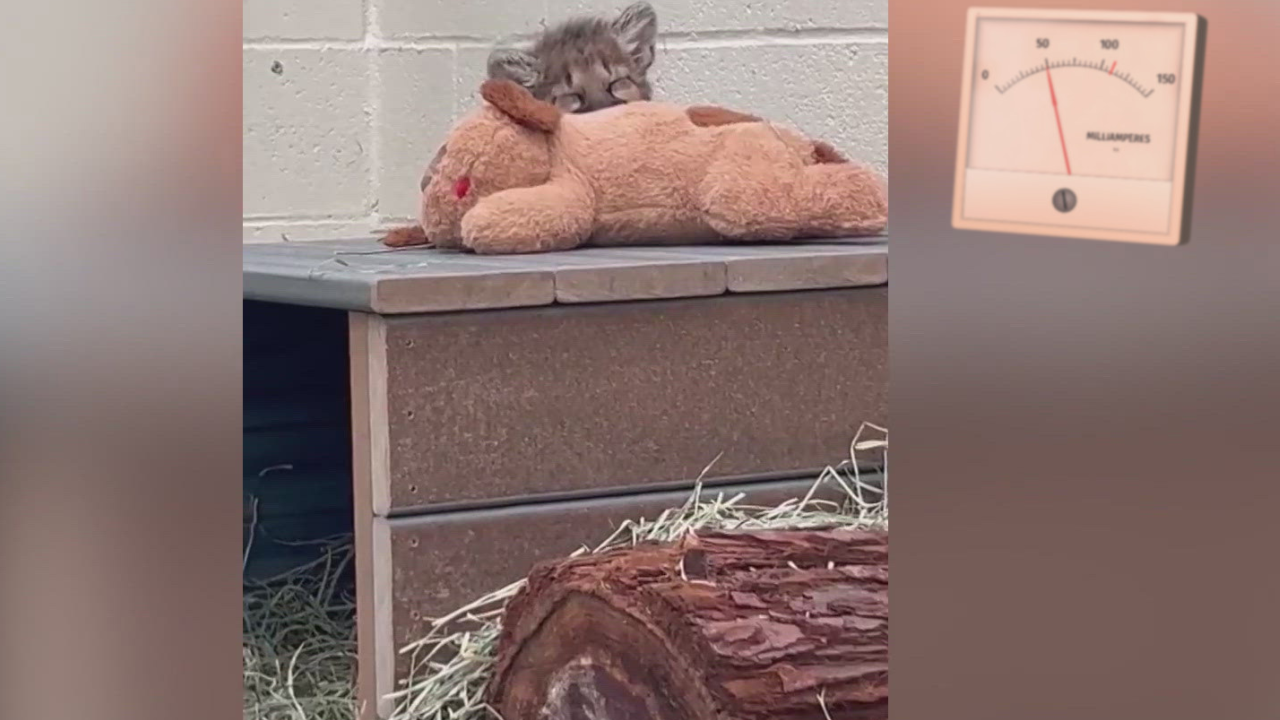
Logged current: 50 (mA)
